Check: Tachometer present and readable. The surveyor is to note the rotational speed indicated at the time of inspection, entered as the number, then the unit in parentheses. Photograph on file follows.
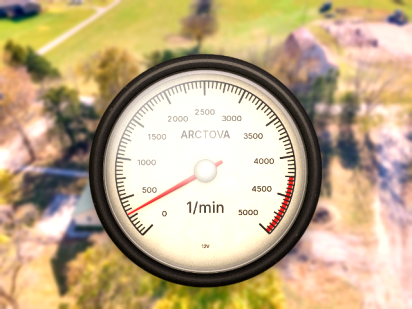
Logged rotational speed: 300 (rpm)
